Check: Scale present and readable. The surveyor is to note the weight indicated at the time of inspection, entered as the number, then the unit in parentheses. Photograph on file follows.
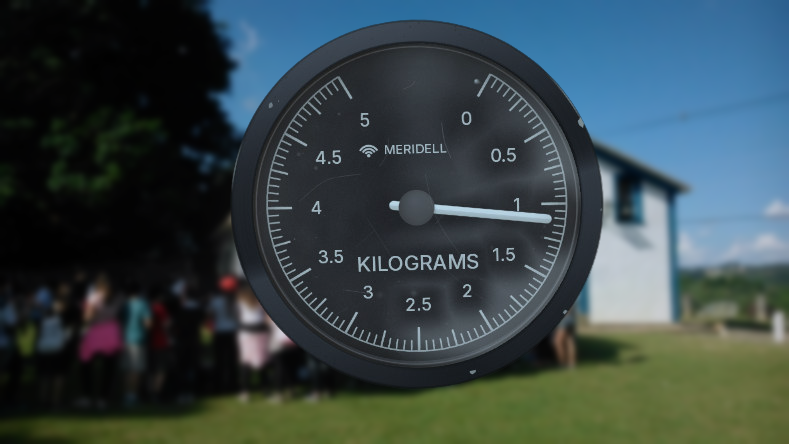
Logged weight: 1.1 (kg)
